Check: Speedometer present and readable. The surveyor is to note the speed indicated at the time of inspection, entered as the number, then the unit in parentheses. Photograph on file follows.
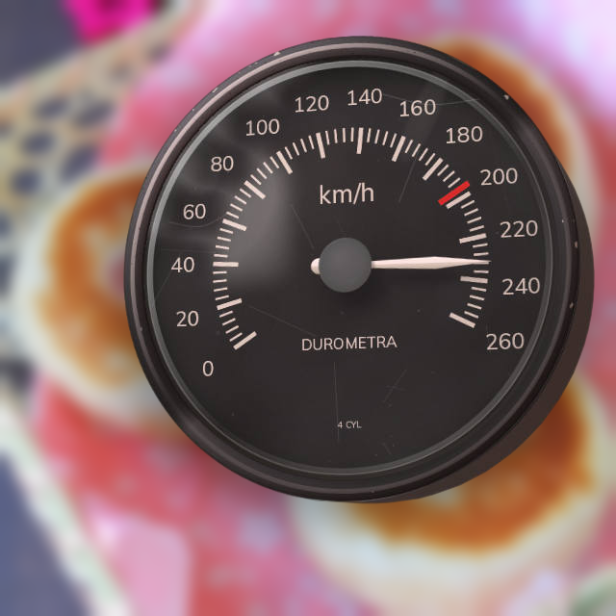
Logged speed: 232 (km/h)
